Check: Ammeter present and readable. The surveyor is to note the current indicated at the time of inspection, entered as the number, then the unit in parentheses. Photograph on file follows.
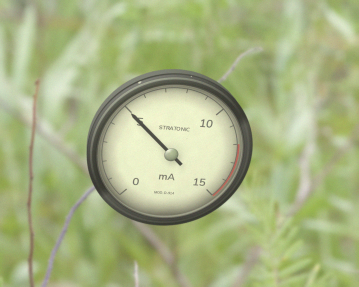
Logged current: 5 (mA)
